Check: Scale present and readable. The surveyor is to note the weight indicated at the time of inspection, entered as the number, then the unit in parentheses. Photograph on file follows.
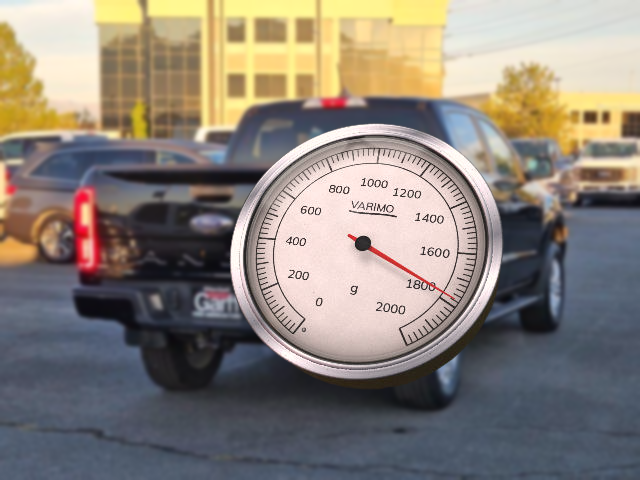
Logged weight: 1780 (g)
